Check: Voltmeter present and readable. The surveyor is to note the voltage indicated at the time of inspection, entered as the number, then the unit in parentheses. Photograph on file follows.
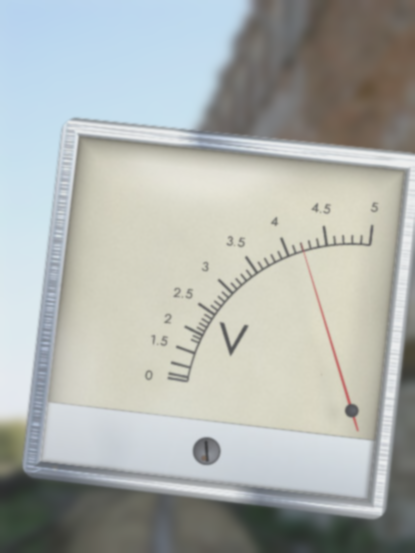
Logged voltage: 4.2 (V)
